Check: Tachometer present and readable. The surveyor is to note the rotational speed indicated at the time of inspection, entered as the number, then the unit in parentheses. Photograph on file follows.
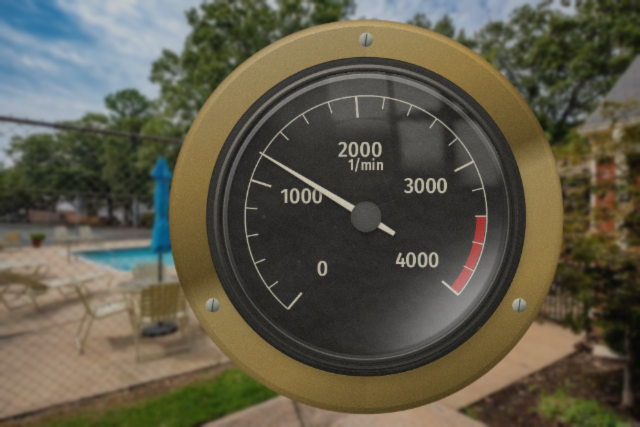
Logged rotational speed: 1200 (rpm)
